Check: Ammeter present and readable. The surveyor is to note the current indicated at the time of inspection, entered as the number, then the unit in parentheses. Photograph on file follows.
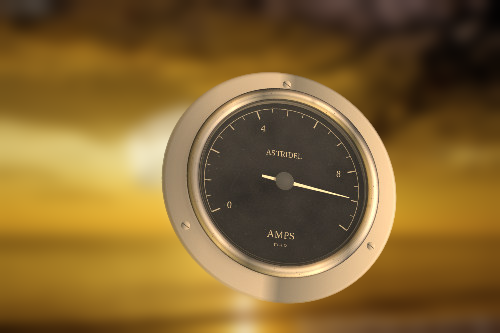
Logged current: 9 (A)
